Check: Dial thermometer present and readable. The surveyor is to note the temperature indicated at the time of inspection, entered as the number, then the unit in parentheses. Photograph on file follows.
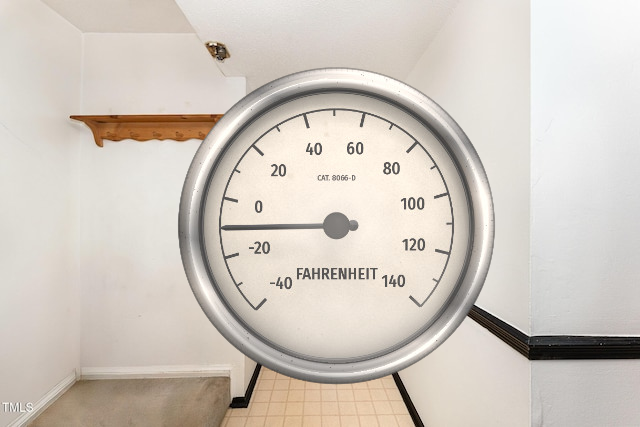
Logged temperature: -10 (°F)
